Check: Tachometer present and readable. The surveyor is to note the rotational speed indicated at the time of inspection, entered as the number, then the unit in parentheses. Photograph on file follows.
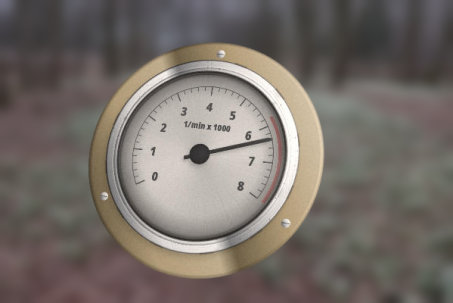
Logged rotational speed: 6400 (rpm)
